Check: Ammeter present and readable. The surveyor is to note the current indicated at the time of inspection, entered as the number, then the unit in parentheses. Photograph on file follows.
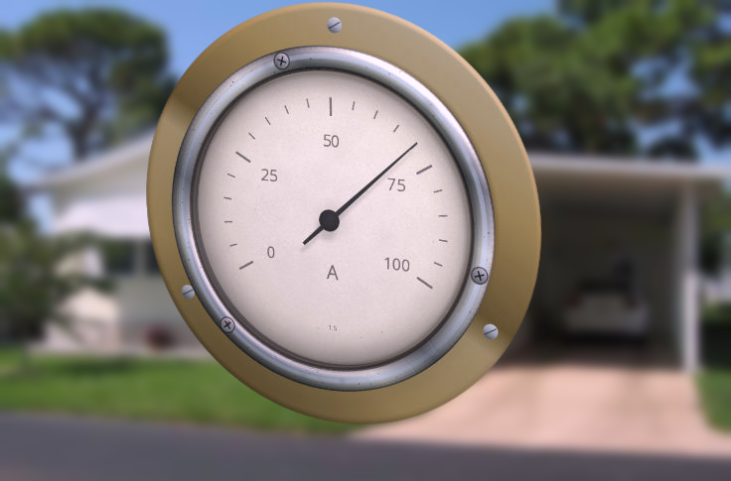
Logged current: 70 (A)
